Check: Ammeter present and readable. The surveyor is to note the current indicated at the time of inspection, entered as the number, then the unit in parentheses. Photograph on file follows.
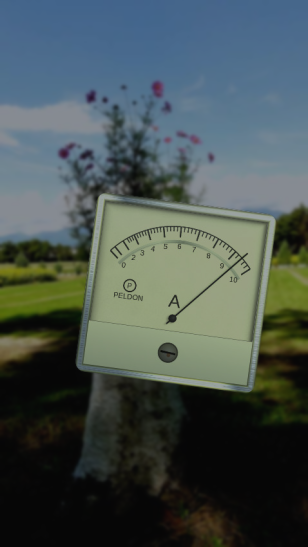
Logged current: 9.4 (A)
